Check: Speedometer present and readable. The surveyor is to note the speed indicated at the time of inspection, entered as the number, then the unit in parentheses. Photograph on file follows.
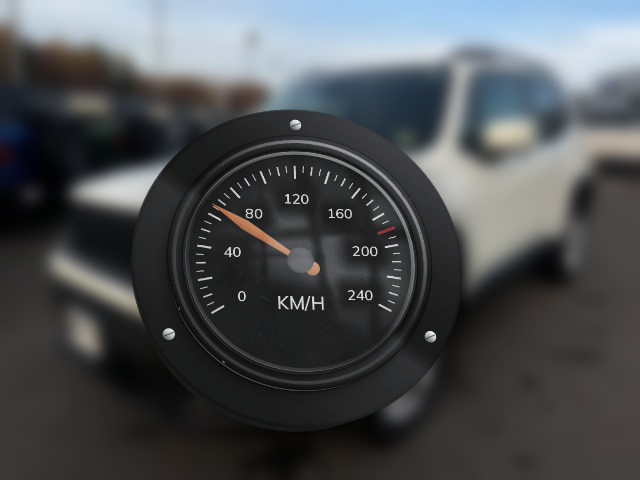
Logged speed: 65 (km/h)
